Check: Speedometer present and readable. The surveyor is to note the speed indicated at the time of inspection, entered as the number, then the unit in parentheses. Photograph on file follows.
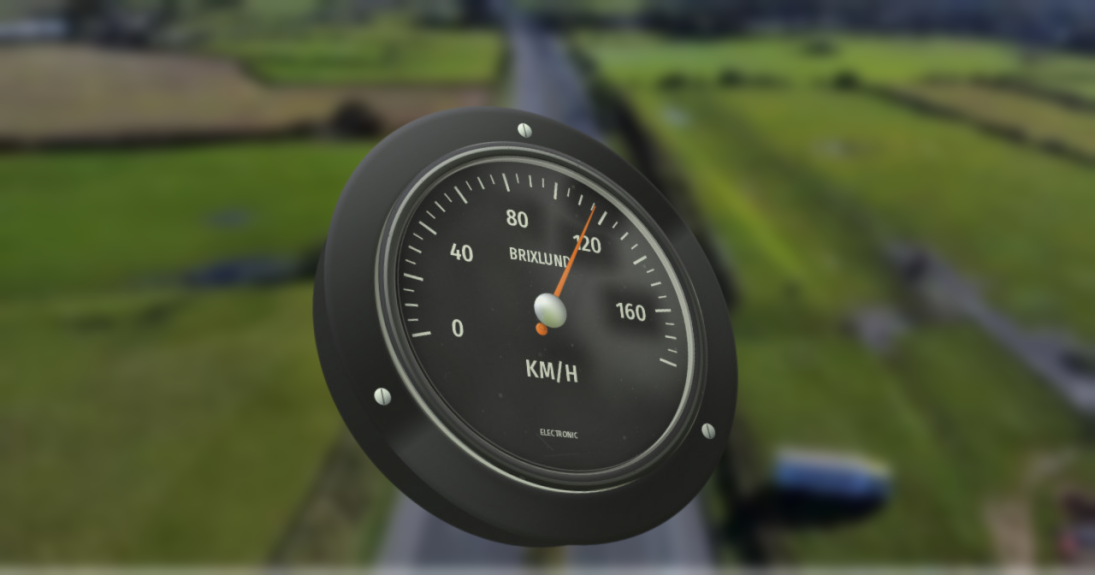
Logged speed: 115 (km/h)
